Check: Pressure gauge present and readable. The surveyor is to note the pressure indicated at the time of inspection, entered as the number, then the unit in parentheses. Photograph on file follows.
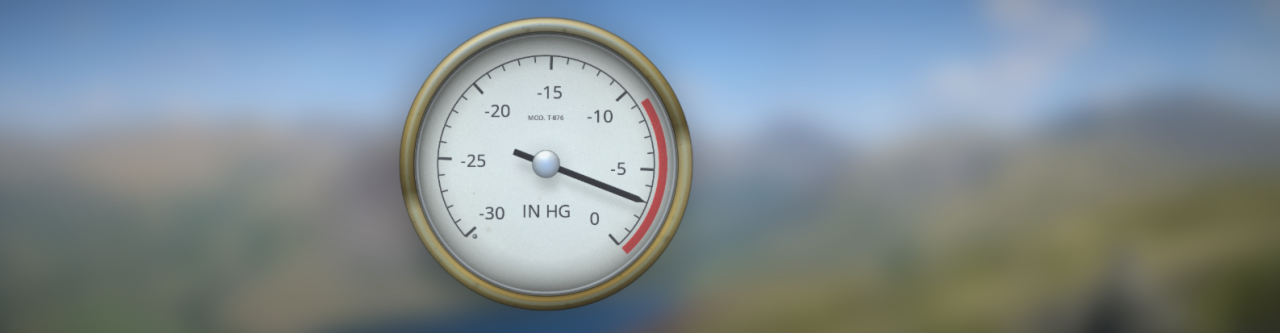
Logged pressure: -3 (inHg)
